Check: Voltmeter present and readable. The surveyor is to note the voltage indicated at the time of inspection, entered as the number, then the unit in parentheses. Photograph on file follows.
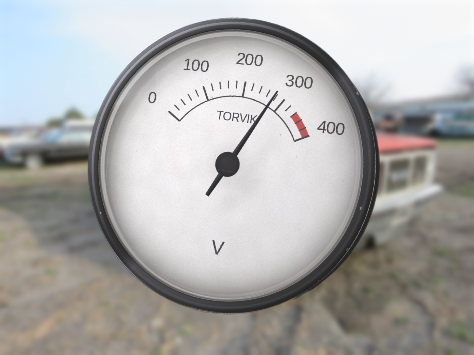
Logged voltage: 280 (V)
